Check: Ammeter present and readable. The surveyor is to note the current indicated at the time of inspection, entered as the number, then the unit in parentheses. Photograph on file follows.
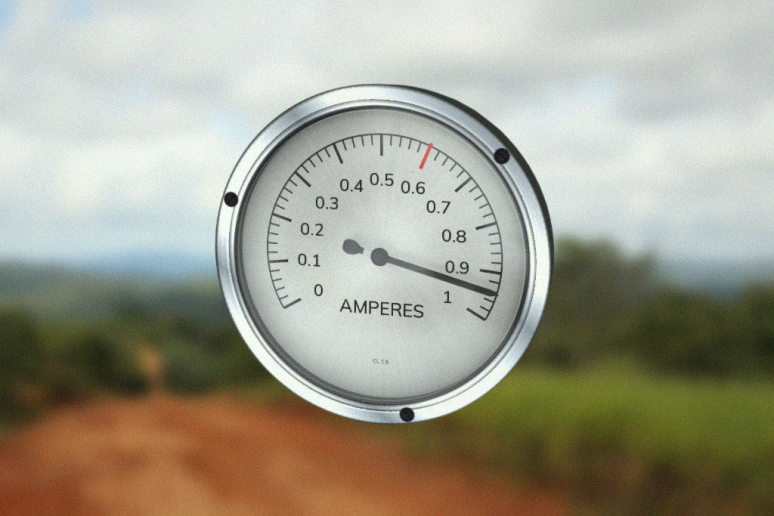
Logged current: 0.94 (A)
